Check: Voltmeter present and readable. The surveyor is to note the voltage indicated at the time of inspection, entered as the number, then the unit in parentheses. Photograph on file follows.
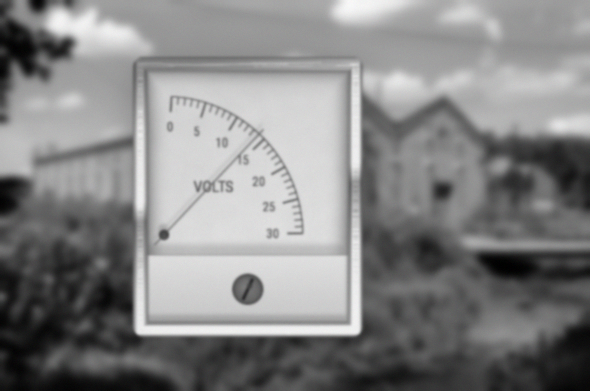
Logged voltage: 14 (V)
